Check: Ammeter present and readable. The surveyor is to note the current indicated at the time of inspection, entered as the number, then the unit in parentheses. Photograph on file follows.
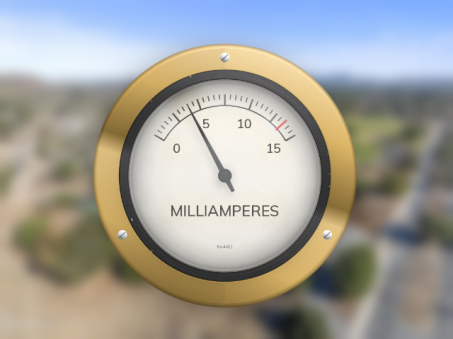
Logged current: 4 (mA)
